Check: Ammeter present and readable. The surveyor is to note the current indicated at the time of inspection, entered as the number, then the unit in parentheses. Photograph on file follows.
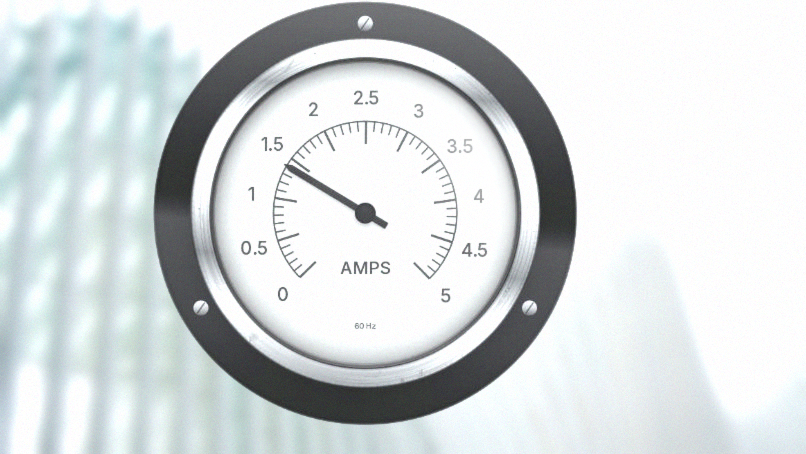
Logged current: 1.4 (A)
